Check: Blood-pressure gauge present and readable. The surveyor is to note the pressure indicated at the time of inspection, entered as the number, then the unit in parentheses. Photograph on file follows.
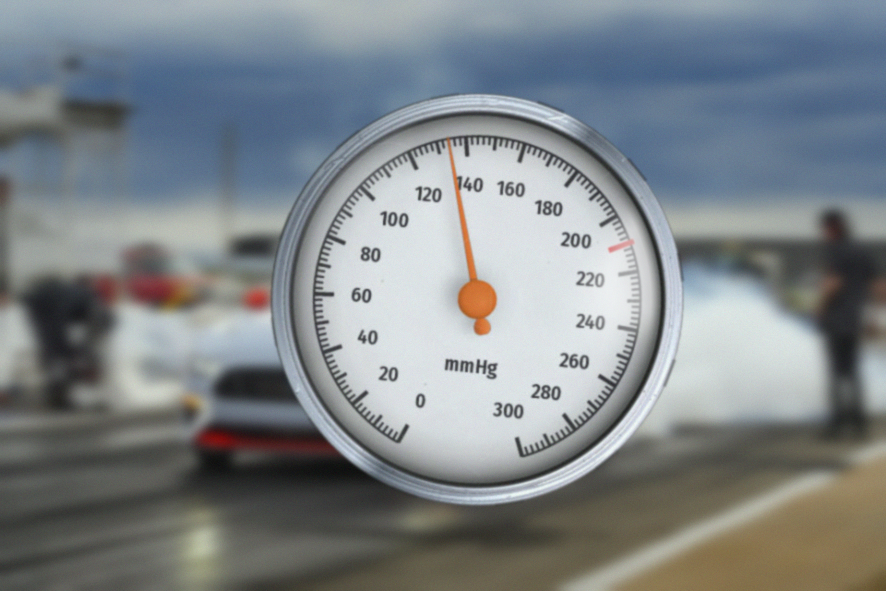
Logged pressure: 134 (mmHg)
